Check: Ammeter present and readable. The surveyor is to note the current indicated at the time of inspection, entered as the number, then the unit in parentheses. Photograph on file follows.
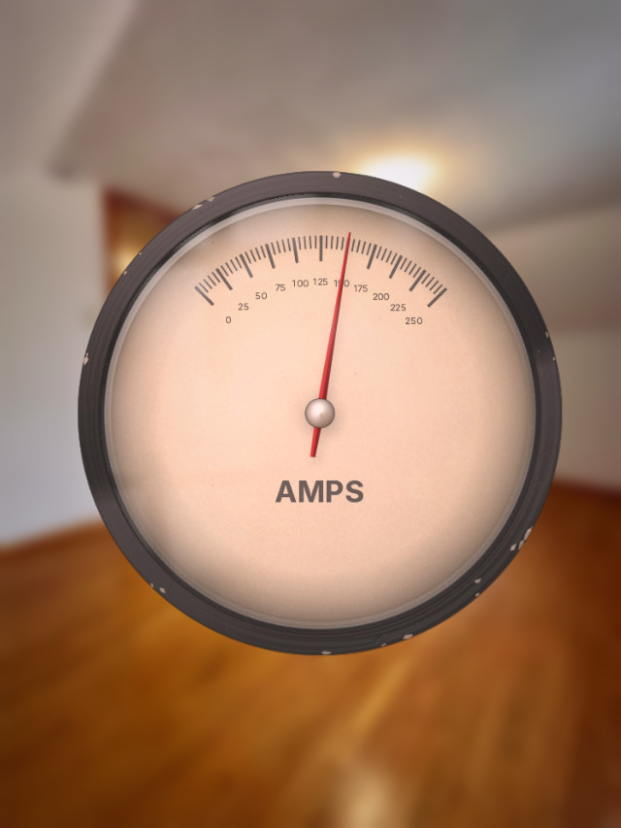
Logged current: 150 (A)
